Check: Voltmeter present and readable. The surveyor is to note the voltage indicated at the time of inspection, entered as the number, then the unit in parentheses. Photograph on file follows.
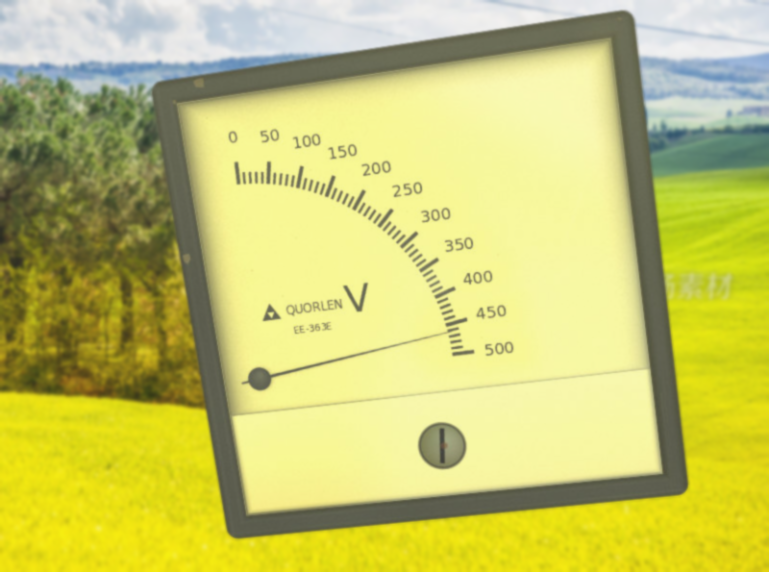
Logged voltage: 460 (V)
